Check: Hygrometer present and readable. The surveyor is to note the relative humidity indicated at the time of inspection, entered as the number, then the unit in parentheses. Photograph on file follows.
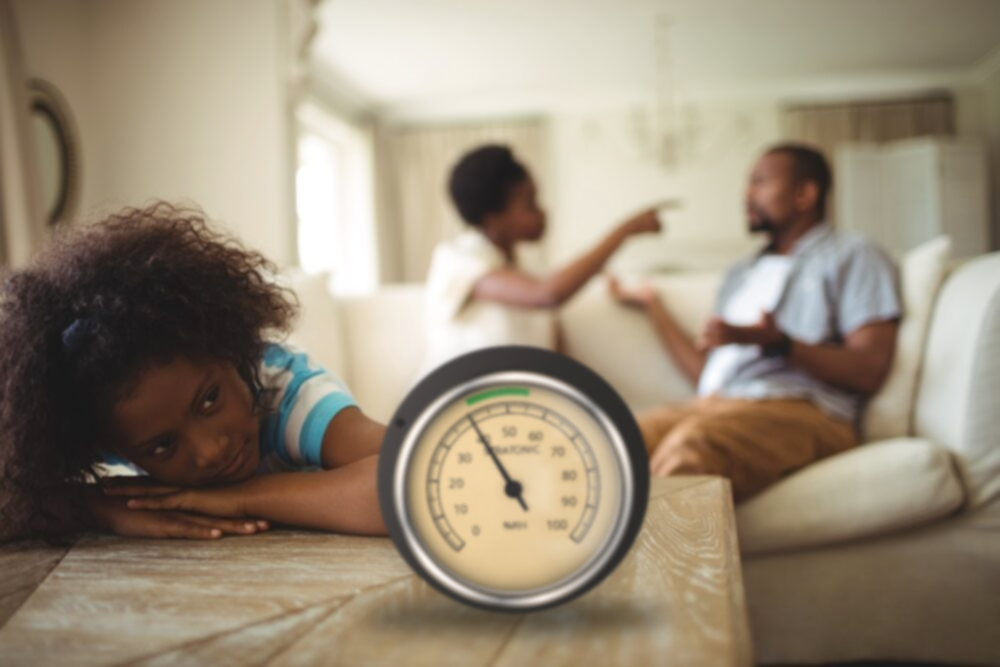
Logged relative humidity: 40 (%)
